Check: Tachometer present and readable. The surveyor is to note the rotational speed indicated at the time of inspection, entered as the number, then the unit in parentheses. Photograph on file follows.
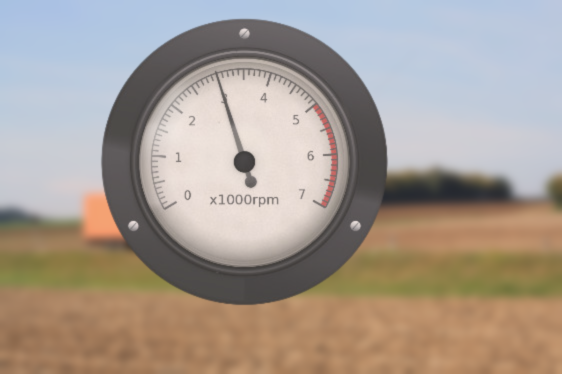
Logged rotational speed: 3000 (rpm)
